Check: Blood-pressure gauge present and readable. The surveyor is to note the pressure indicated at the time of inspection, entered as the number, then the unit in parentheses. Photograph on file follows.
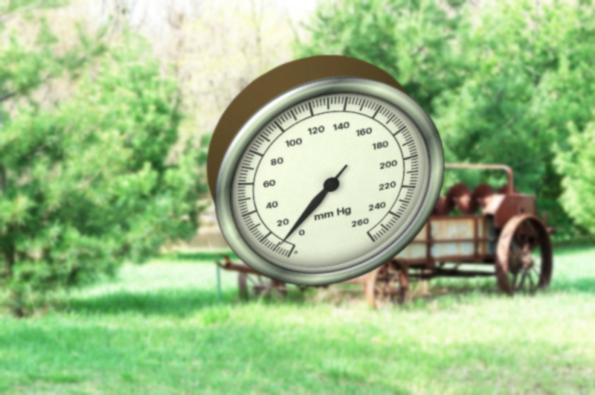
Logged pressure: 10 (mmHg)
